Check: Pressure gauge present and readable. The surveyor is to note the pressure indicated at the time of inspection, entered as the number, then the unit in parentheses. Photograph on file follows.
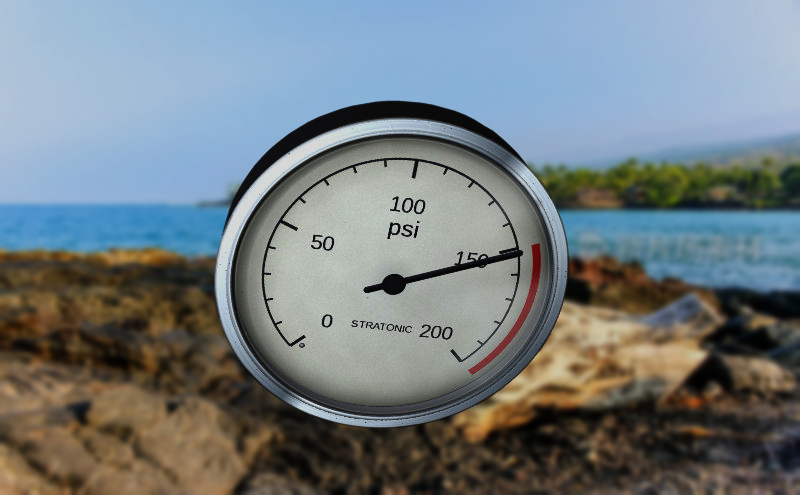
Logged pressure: 150 (psi)
